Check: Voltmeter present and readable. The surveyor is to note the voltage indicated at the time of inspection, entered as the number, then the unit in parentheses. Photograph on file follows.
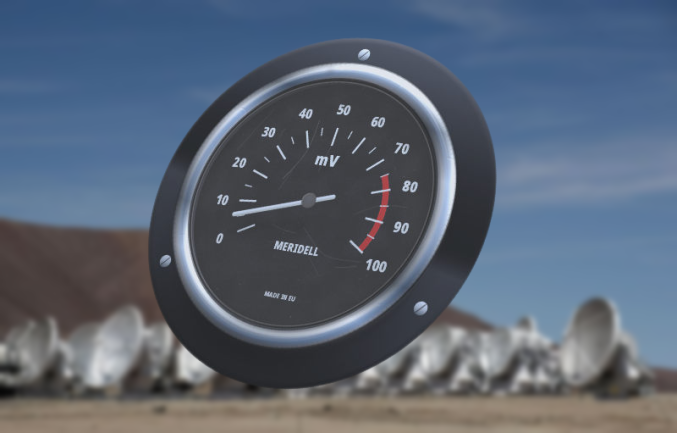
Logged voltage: 5 (mV)
